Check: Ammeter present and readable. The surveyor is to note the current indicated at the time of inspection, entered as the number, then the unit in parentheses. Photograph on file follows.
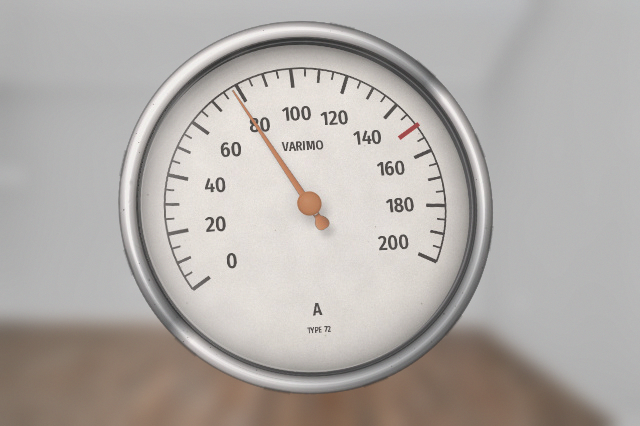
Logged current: 77.5 (A)
